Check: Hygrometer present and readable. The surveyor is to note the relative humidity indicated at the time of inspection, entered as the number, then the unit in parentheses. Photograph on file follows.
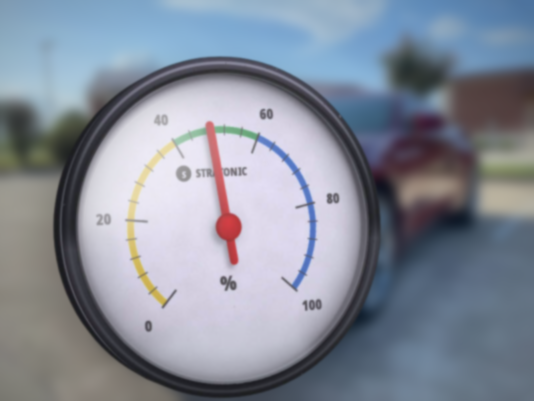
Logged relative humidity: 48 (%)
